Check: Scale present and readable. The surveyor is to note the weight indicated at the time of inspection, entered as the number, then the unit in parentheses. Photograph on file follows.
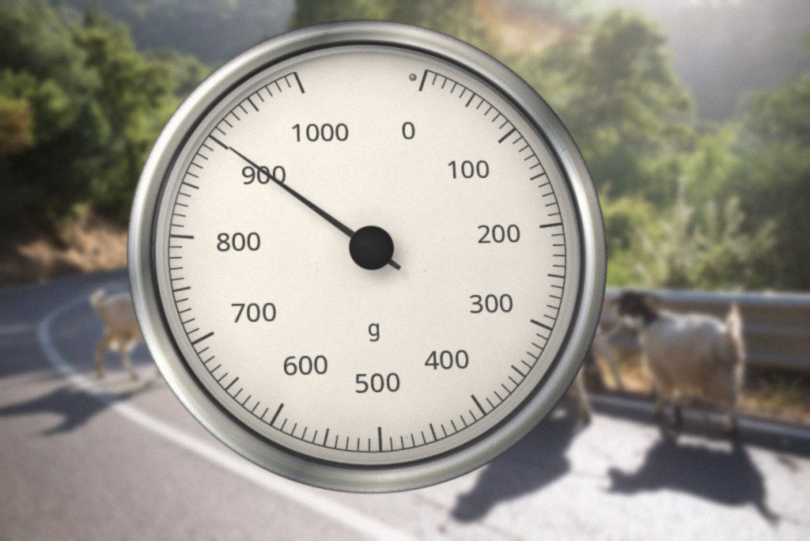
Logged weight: 900 (g)
